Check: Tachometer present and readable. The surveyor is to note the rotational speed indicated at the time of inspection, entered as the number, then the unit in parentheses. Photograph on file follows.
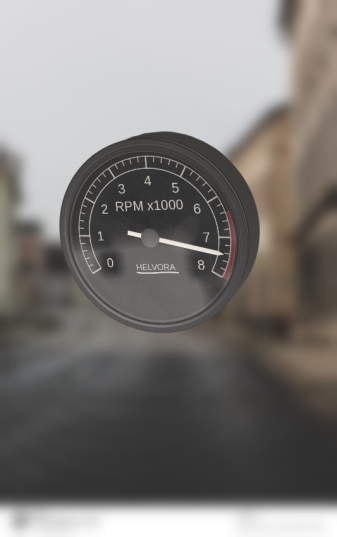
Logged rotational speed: 7400 (rpm)
